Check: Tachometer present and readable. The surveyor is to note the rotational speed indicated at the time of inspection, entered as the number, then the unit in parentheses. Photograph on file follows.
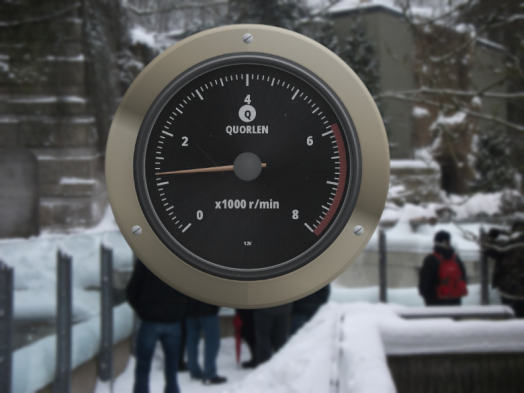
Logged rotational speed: 1200 (rpm)
